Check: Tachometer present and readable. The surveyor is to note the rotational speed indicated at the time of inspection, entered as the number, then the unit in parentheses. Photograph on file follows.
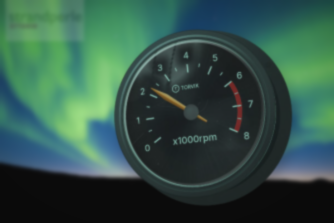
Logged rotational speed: 2250 (rpm)
